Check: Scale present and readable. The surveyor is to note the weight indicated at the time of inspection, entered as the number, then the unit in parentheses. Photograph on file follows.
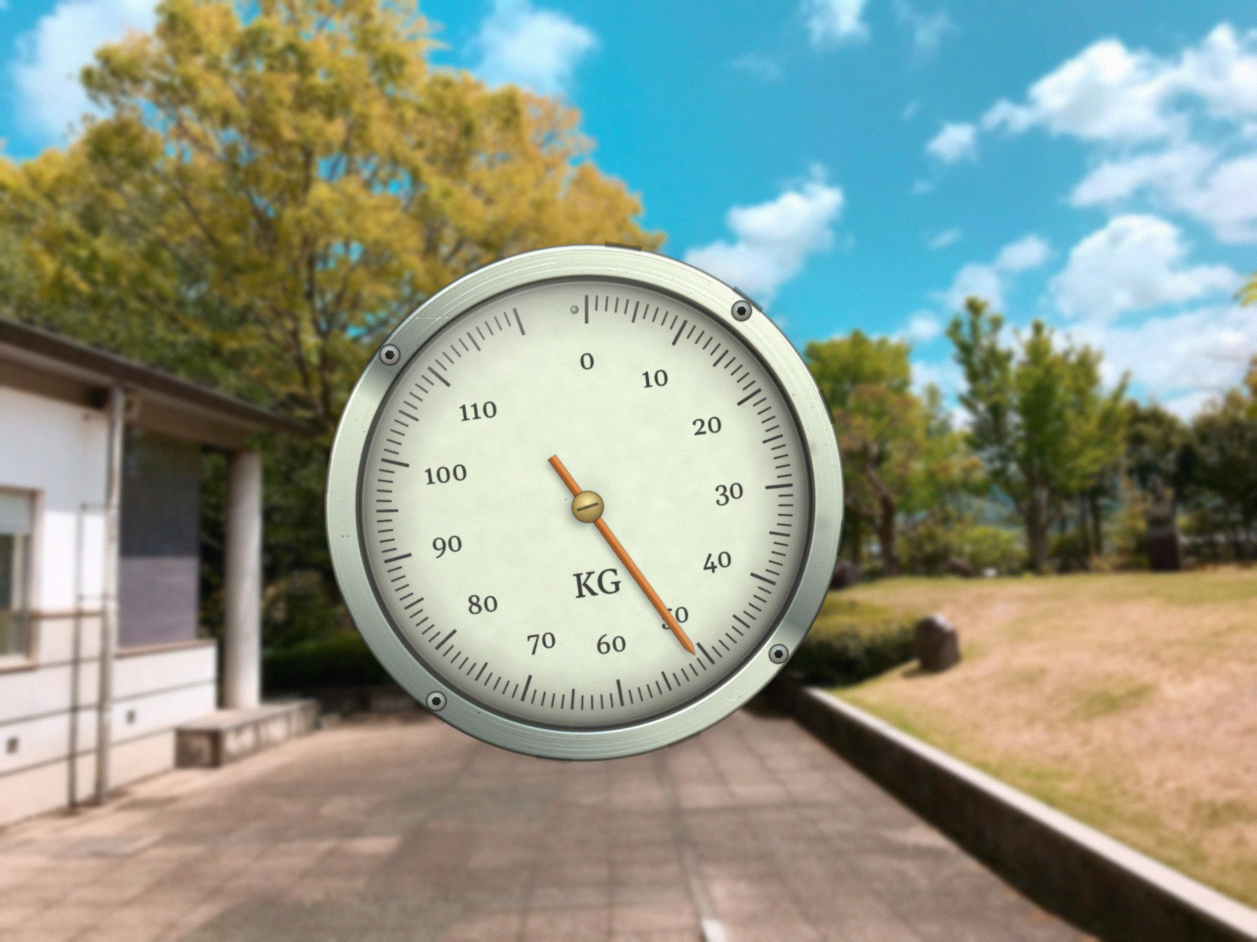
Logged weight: 51 (kg)
